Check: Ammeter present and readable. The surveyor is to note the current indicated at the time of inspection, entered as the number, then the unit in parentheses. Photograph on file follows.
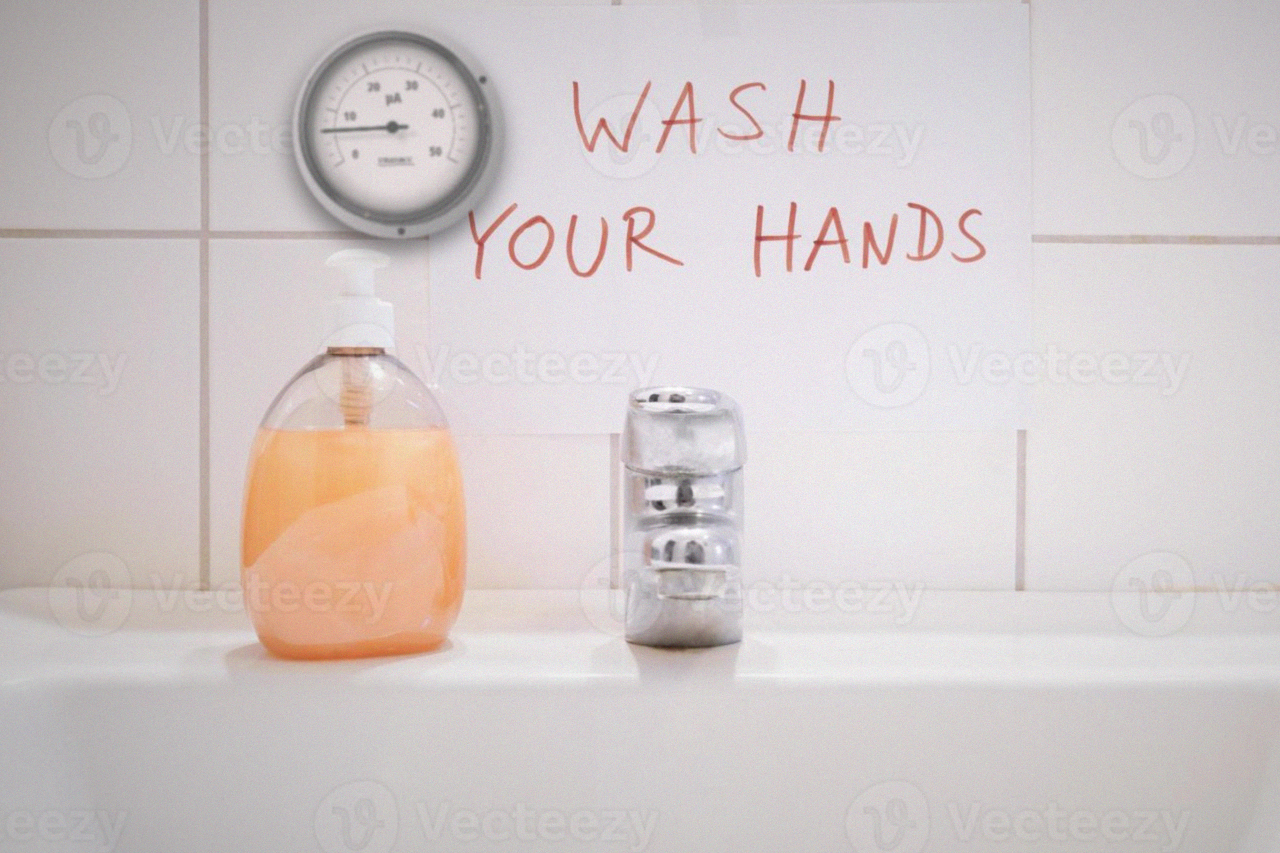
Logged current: 6 (µA)
